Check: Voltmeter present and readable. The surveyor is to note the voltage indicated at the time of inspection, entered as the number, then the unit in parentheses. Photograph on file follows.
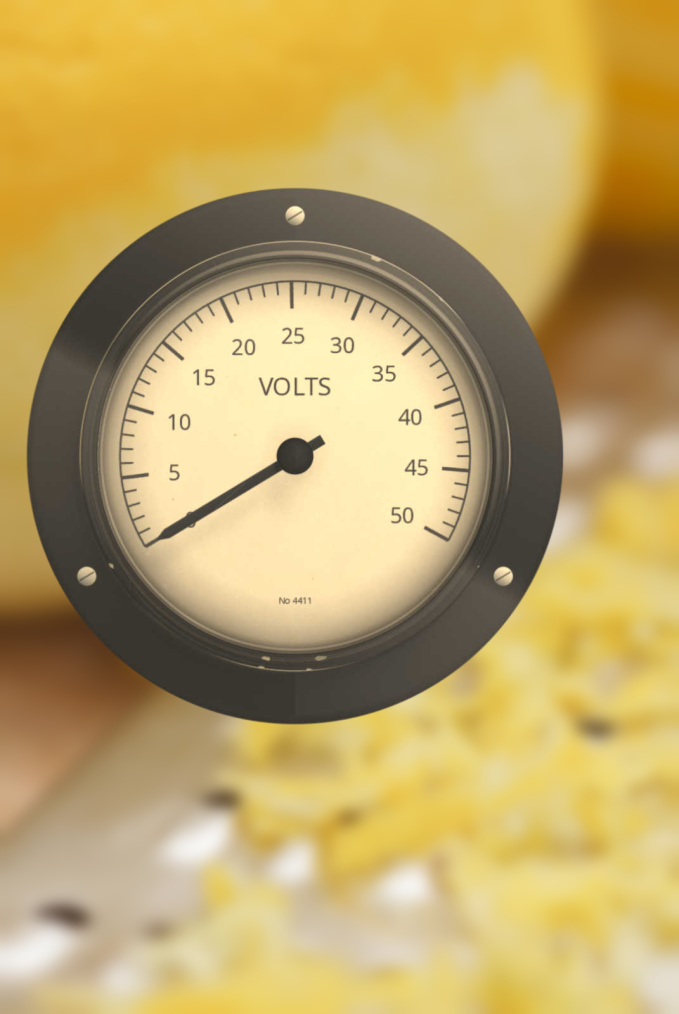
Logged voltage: 0 (V)
